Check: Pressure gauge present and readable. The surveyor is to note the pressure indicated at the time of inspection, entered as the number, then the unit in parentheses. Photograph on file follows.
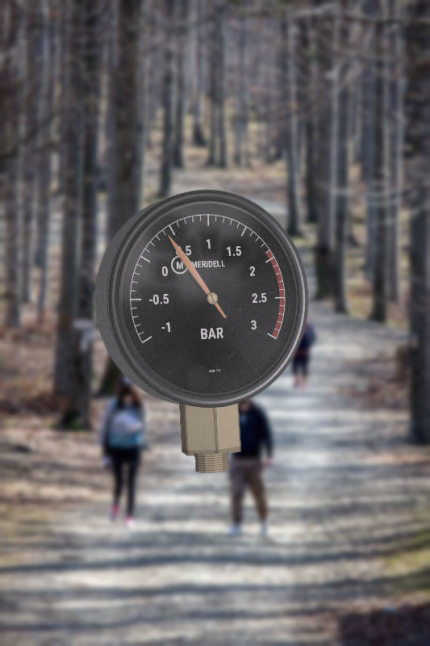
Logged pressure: 0.4 (bar)
